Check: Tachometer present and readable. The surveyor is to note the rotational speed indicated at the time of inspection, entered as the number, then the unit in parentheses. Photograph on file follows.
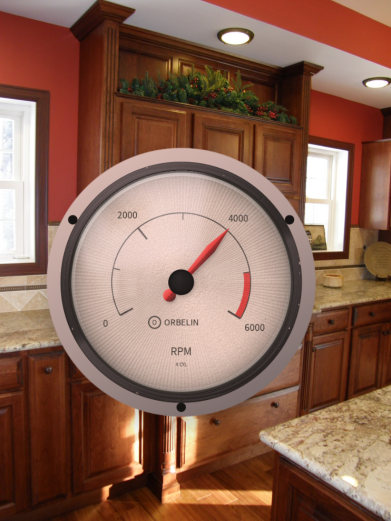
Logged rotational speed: 4000 (rpm)
